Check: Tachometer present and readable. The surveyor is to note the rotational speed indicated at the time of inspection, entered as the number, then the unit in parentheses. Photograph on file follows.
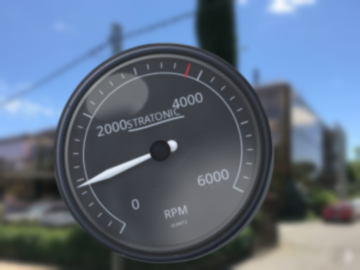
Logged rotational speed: 900 (rpm)
